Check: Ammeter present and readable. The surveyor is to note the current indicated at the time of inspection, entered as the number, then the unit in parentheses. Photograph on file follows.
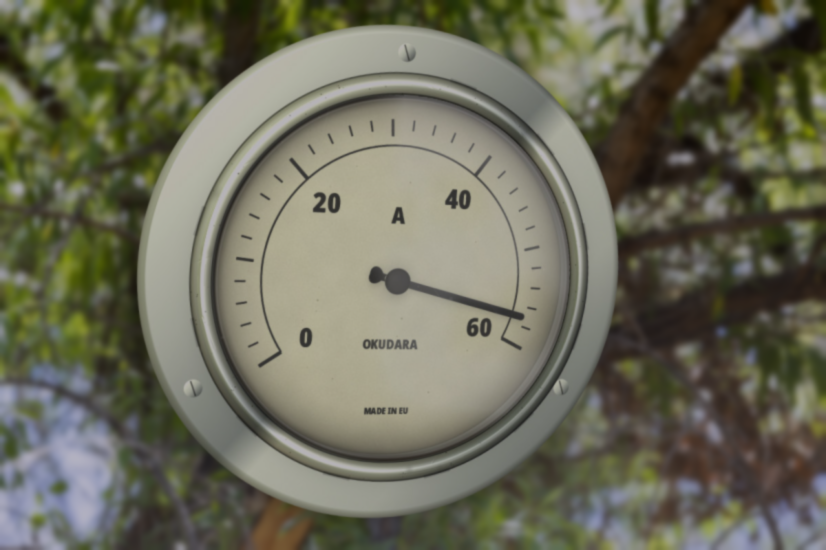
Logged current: 57 (A)
